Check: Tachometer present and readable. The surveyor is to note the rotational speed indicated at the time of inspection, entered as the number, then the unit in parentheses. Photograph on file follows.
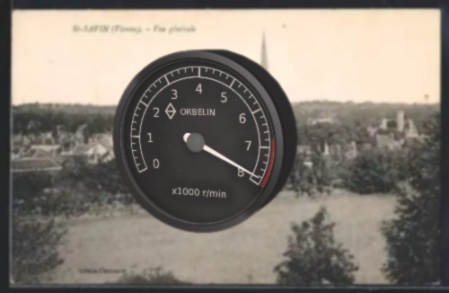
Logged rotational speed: 7800 (rpm)
